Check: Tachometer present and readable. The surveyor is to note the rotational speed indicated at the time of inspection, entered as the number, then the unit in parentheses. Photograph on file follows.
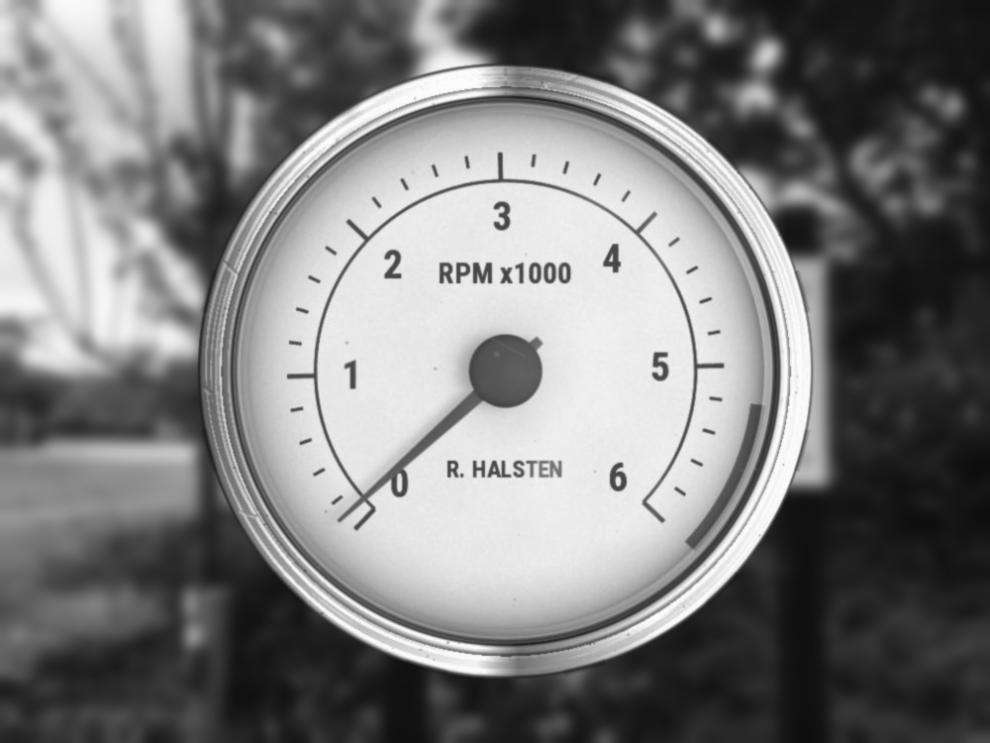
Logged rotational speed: 100 (rpm)
